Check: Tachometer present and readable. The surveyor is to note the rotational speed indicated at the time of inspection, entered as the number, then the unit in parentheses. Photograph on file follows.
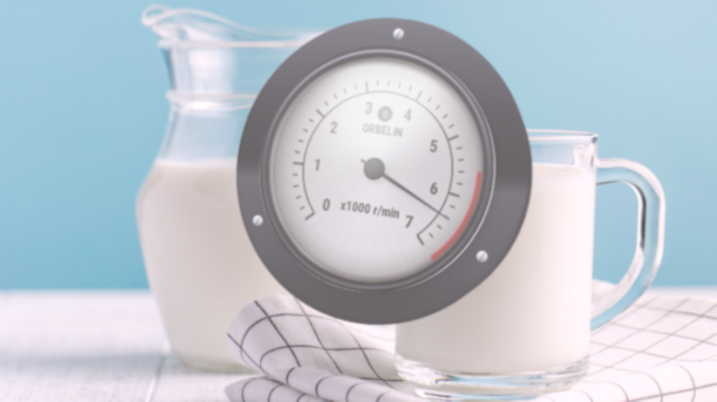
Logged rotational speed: 6400 (rpm)
